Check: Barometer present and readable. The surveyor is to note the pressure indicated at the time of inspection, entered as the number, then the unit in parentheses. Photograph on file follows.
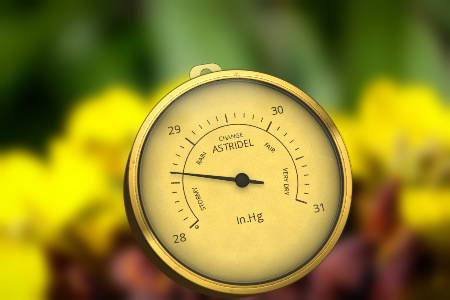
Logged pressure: 28.6 (inHg)
